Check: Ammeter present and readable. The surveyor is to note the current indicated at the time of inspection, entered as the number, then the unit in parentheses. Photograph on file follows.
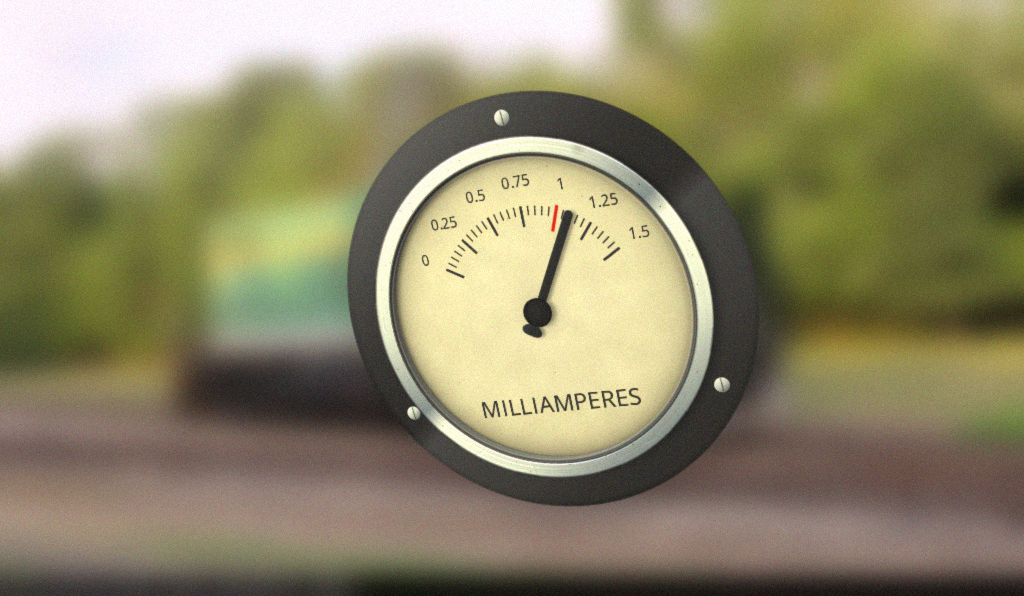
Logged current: 1.1 (mA)
